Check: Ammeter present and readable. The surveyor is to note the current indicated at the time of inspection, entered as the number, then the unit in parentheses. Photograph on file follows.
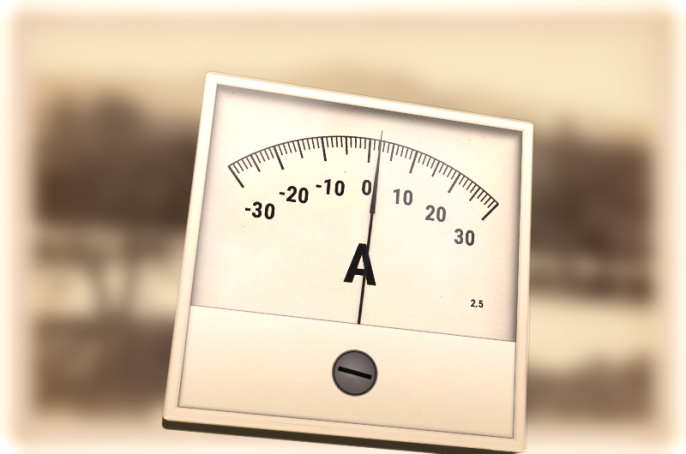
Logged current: 2 (A)
